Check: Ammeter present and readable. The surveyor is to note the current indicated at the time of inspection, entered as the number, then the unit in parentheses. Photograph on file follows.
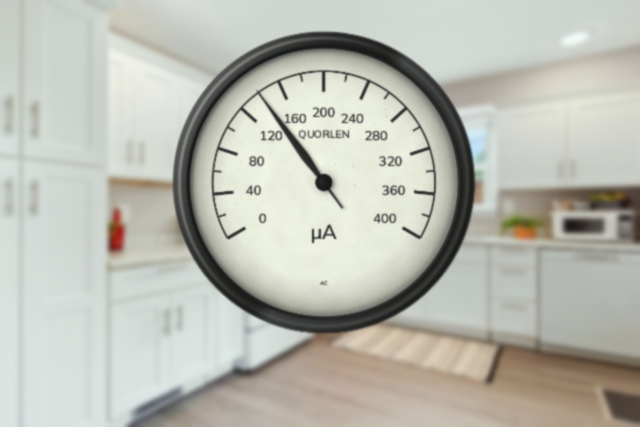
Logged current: 140 (µA)
